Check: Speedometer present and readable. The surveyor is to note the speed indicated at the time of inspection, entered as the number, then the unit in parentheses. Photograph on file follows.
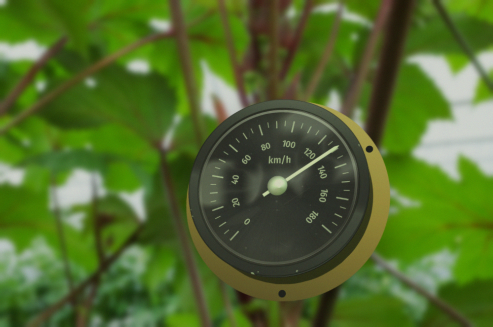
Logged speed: 130 (km/h)
